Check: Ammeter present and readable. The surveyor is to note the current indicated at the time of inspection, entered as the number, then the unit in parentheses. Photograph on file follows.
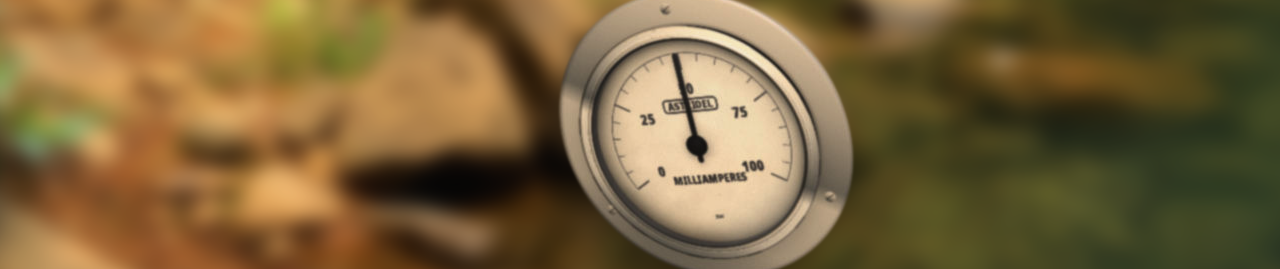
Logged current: 50 (mA)
